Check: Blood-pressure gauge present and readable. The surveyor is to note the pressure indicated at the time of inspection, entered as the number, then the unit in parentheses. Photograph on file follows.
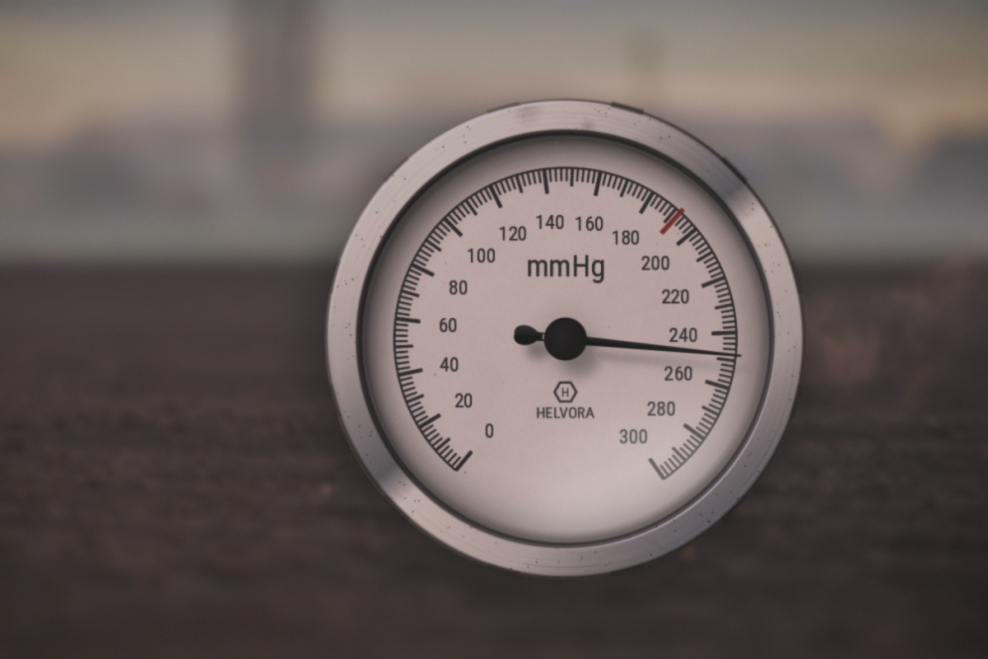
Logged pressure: 248 (mmHg)
